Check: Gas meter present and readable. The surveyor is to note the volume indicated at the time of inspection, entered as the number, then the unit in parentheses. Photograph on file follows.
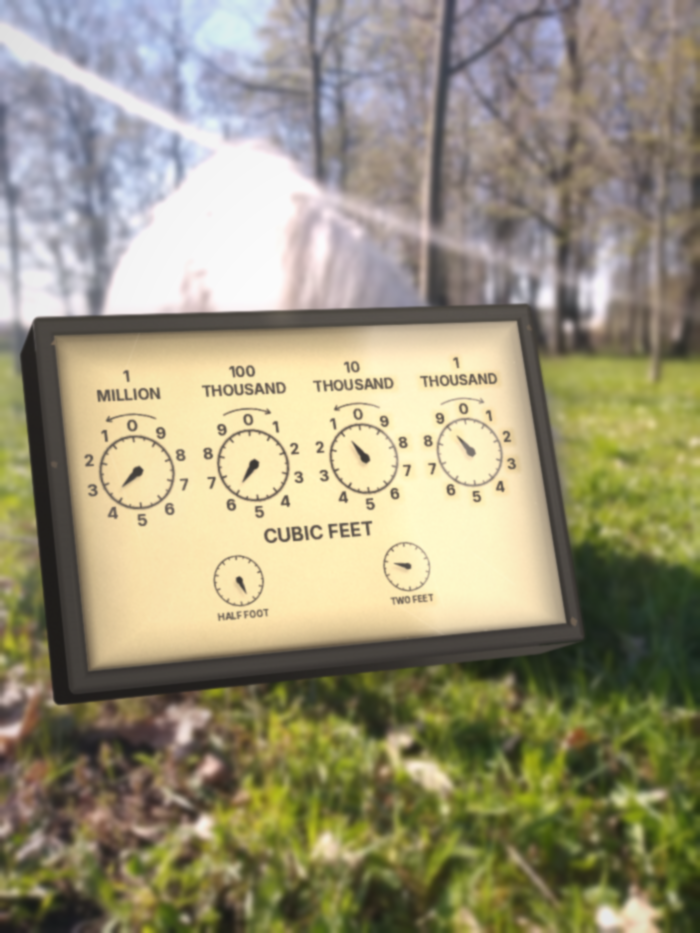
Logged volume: 360900 (ft³)
